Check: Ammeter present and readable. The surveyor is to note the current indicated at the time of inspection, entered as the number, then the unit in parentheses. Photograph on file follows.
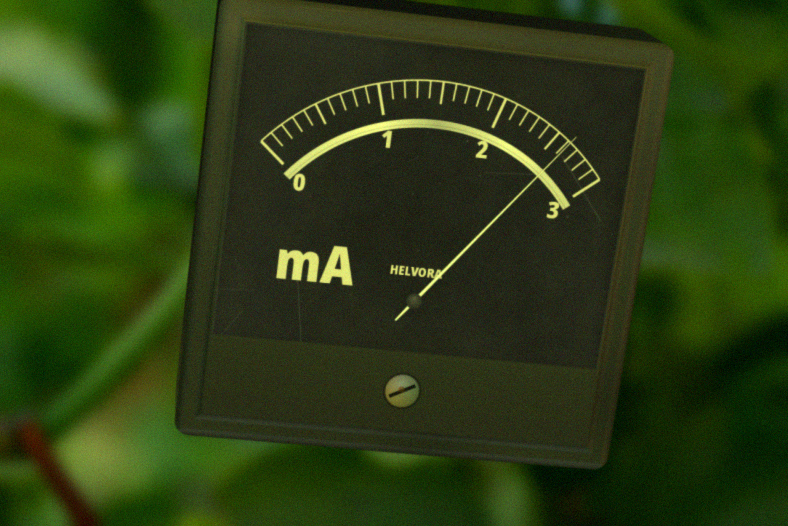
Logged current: 2.6 (mA)
